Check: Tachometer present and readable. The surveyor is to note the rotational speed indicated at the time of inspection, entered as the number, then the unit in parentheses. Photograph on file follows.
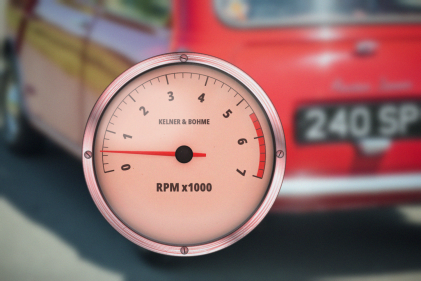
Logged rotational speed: 500 (rpm)
